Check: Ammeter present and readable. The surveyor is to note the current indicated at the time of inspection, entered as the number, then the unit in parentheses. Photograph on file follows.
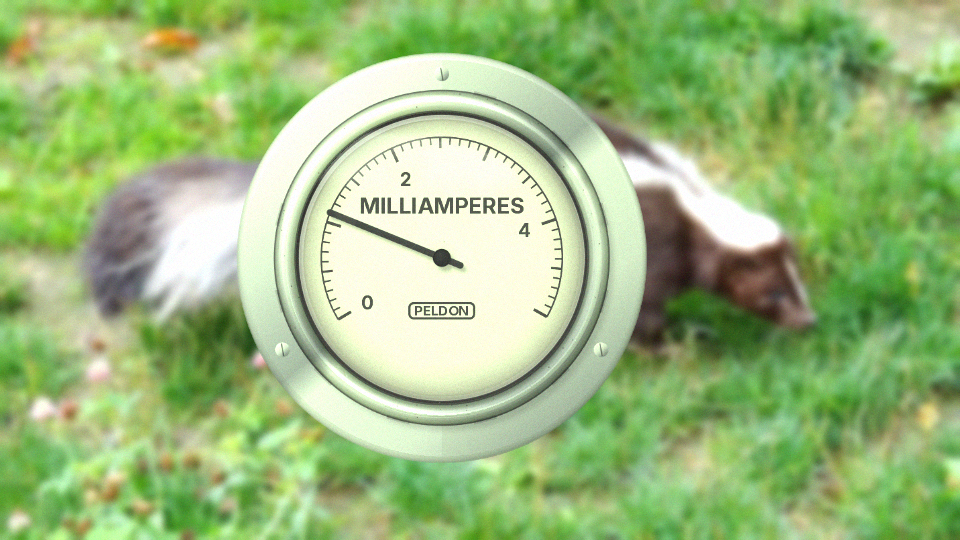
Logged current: 1.1 (mA)
